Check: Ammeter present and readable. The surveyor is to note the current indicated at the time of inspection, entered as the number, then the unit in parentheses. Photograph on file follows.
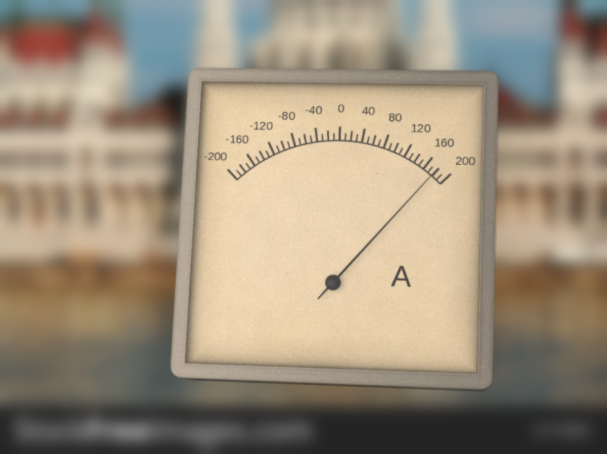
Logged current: 180 (A)
